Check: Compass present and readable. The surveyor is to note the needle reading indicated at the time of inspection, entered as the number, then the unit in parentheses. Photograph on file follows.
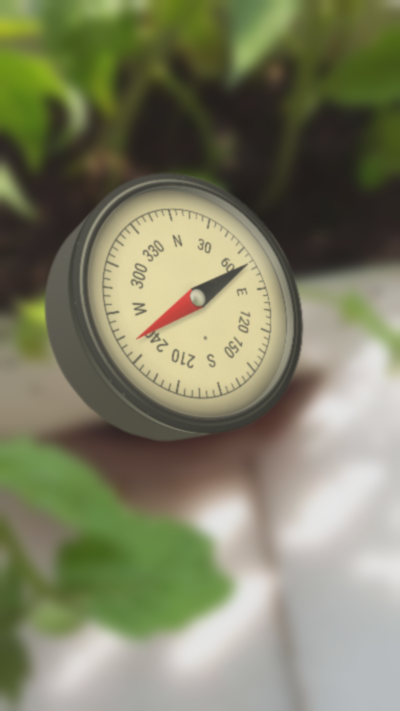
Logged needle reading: 250 (°)
